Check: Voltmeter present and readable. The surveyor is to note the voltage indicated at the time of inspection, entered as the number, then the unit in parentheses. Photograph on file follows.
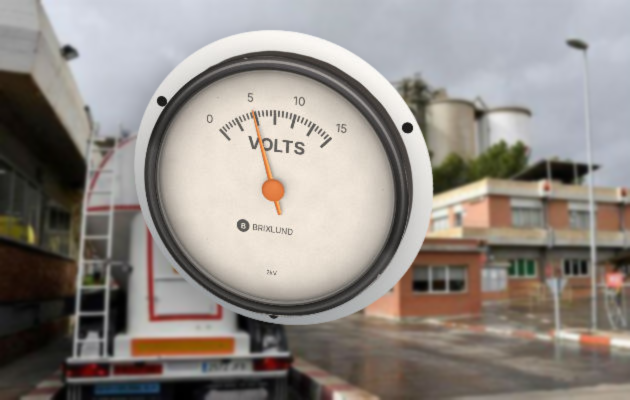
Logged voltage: 5 (V)
